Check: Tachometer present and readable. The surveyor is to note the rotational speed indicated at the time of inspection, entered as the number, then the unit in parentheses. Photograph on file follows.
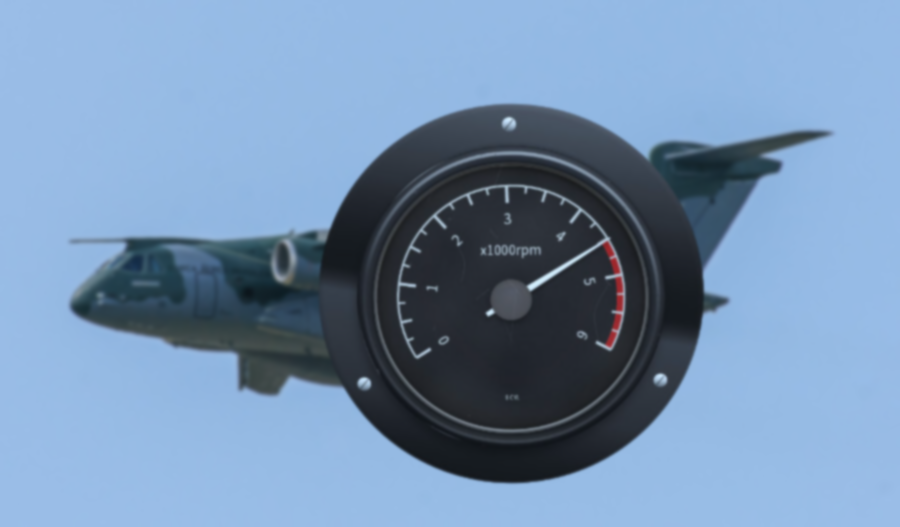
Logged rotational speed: 4500 (rpm)
